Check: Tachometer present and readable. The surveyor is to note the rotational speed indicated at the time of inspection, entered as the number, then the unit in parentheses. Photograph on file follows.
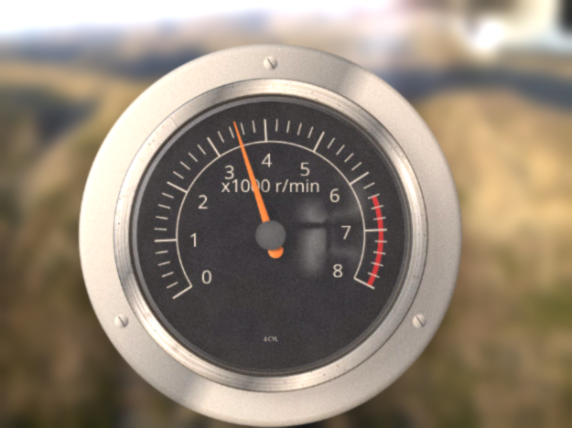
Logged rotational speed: 3500 (rpm)
